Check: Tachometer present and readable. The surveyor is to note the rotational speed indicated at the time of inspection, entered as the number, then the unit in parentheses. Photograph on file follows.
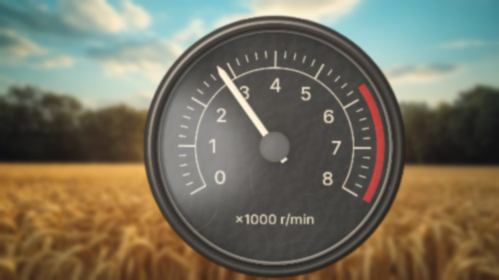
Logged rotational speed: 2800 (rpm)
